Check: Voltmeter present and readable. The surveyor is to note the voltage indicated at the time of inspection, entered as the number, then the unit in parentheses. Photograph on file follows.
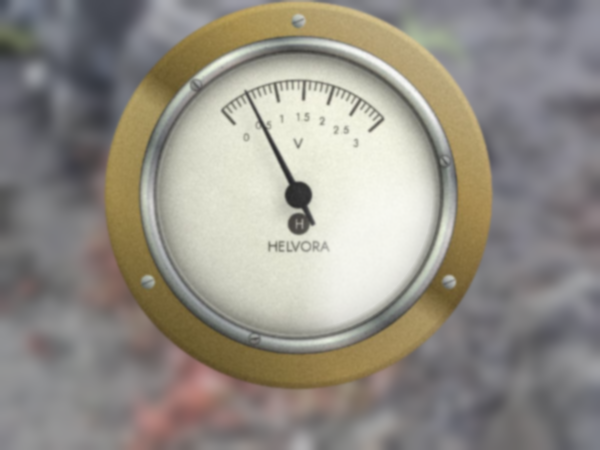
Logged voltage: 0.5 (V)
